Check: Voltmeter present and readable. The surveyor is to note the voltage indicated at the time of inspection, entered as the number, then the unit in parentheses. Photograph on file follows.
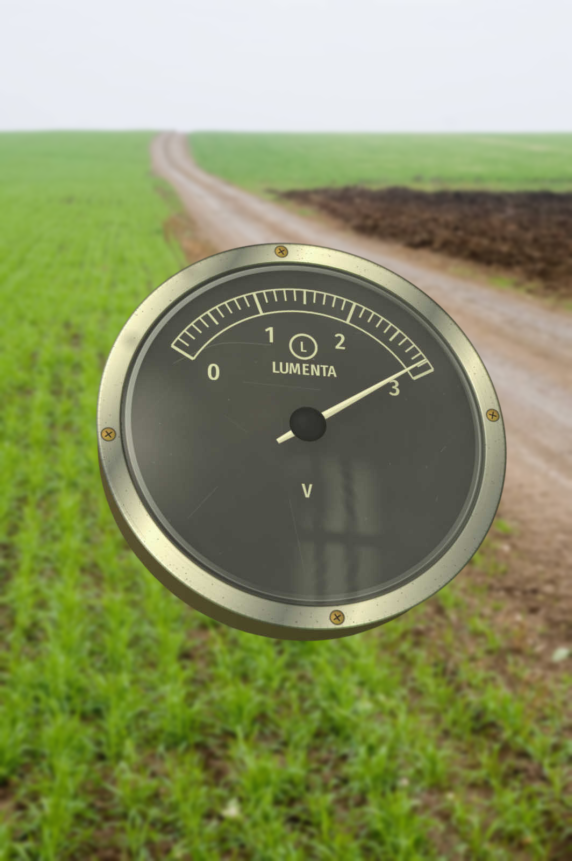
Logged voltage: 2.9 (V)
